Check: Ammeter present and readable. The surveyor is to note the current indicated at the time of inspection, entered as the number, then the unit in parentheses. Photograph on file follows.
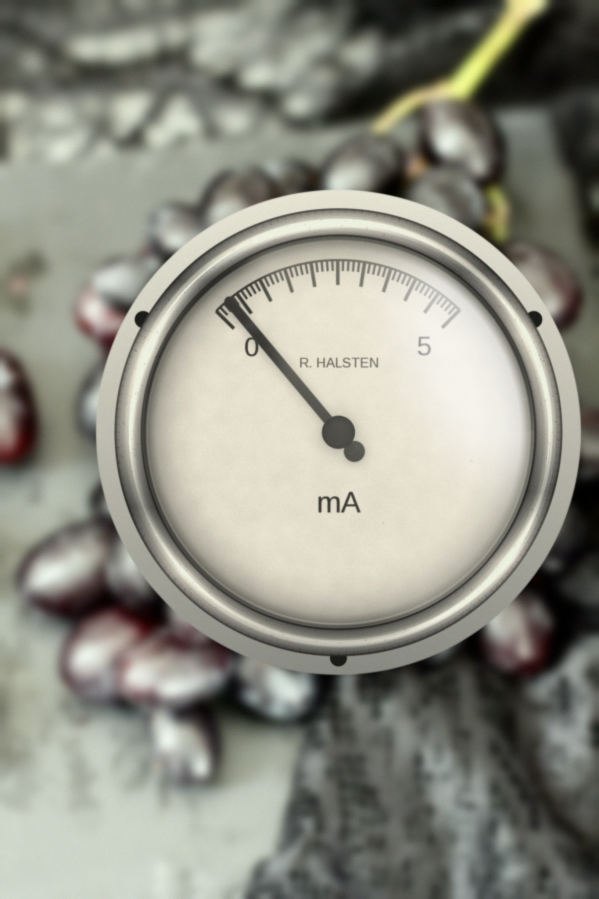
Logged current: 0.3 (mA)
